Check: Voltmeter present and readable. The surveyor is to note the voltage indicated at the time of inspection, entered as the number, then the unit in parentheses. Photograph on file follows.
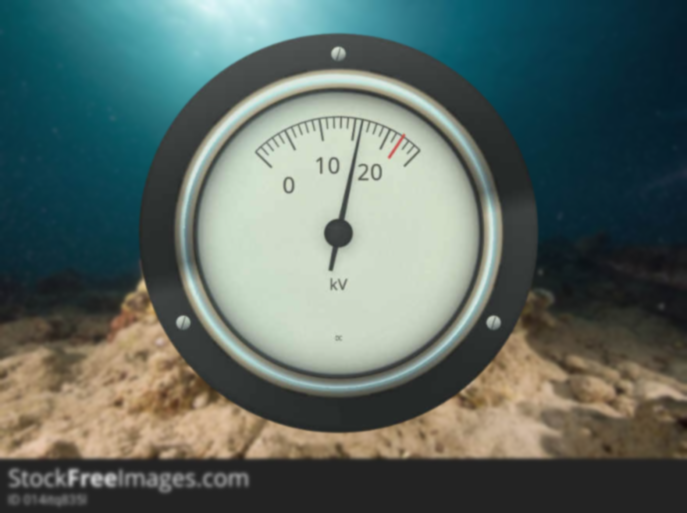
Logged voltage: 16 (kV)
